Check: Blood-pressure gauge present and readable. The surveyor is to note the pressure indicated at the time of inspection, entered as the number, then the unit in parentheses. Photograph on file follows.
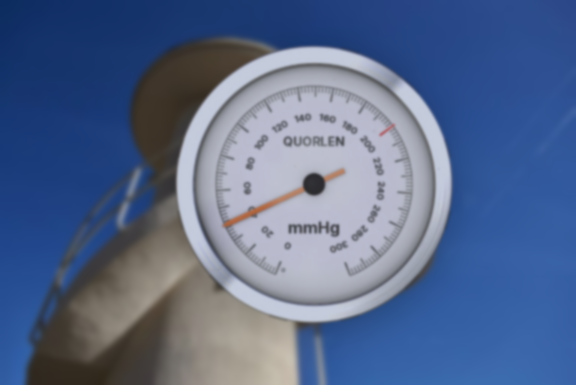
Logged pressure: 40 (mmHg)
